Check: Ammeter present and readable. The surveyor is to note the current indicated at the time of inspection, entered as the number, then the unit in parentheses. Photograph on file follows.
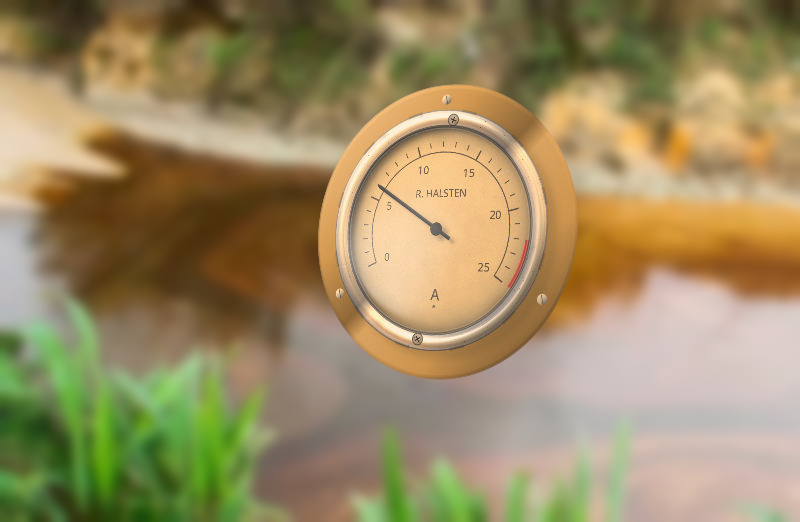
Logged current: 6 (A)
